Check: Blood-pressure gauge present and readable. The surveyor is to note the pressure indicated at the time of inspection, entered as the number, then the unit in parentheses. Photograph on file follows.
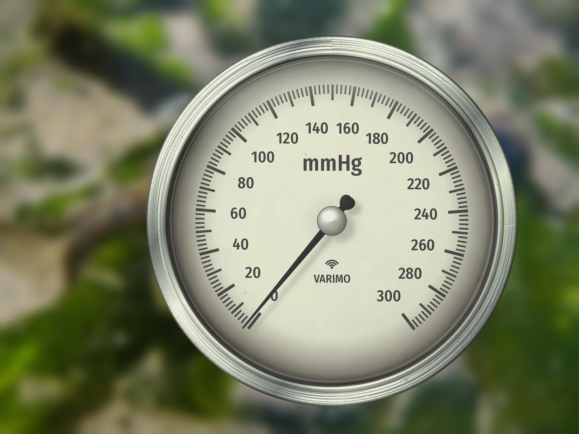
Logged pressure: 2 (mmHg)
